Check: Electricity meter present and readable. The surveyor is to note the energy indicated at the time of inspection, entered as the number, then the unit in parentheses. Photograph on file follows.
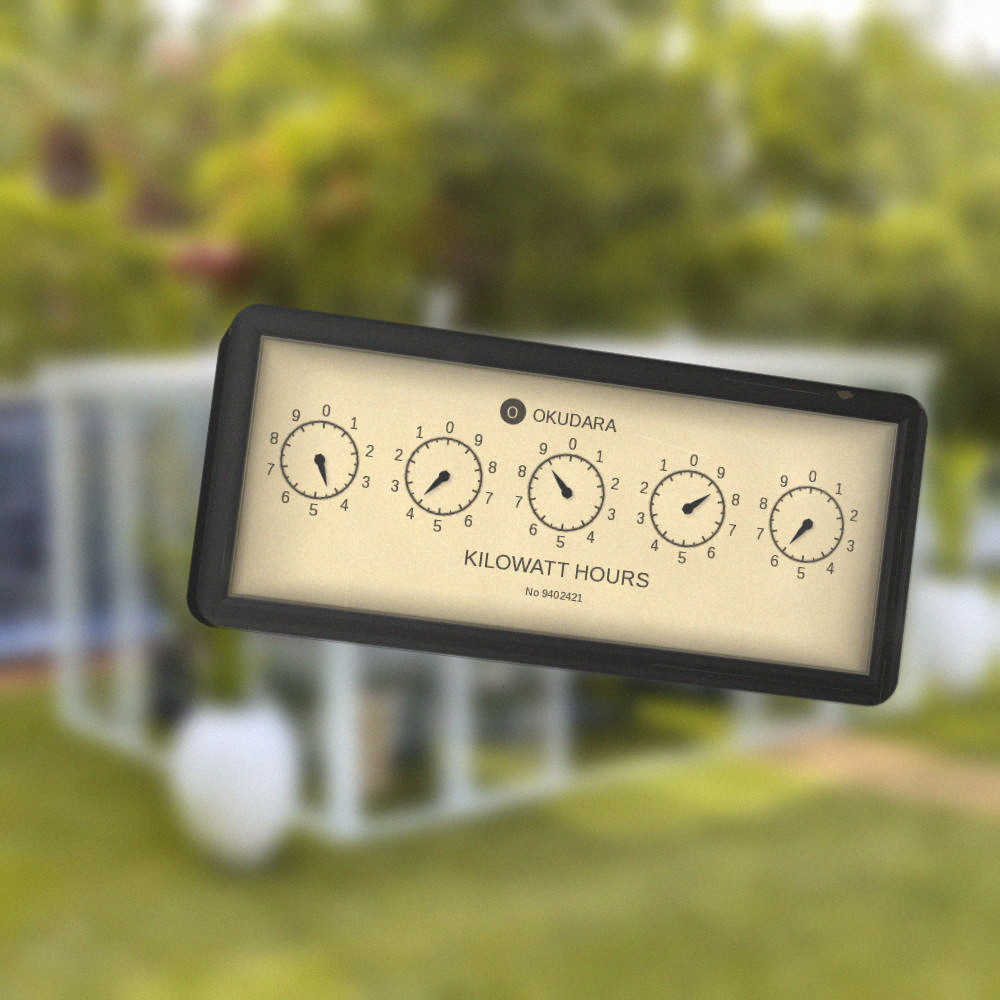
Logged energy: 43886 (kWh)
